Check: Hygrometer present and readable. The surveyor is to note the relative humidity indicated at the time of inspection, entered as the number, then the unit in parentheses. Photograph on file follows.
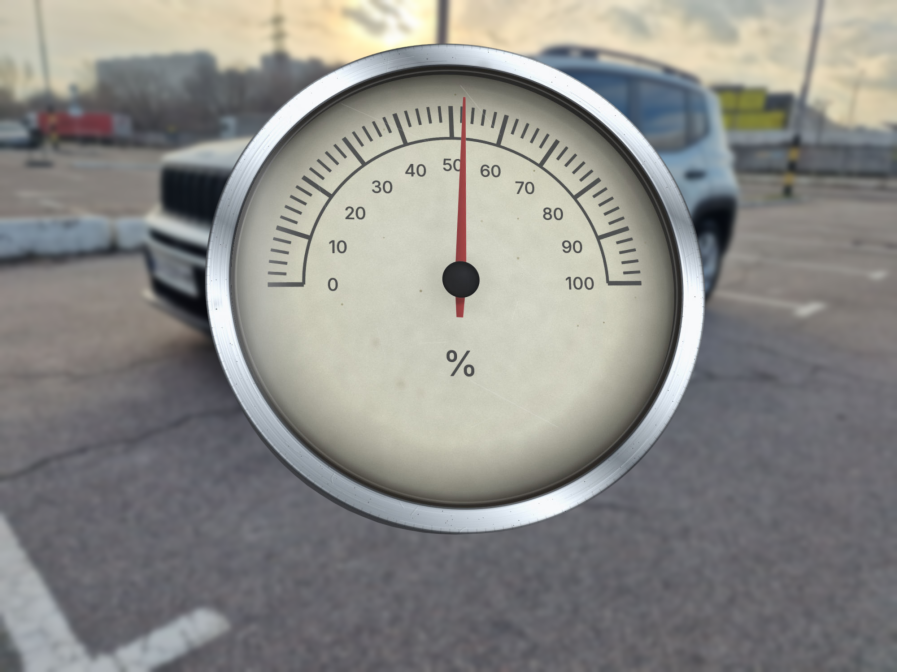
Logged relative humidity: 52 (%)
